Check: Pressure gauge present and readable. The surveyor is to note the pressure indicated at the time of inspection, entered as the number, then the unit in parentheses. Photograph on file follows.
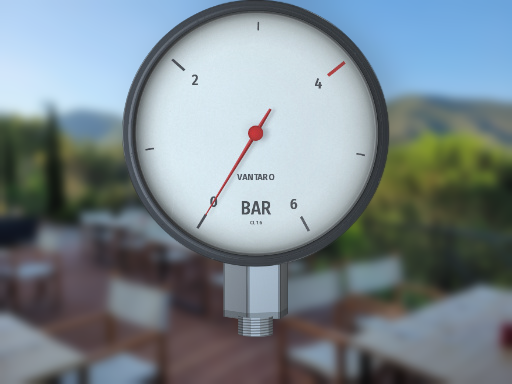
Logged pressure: 0 (bar)
